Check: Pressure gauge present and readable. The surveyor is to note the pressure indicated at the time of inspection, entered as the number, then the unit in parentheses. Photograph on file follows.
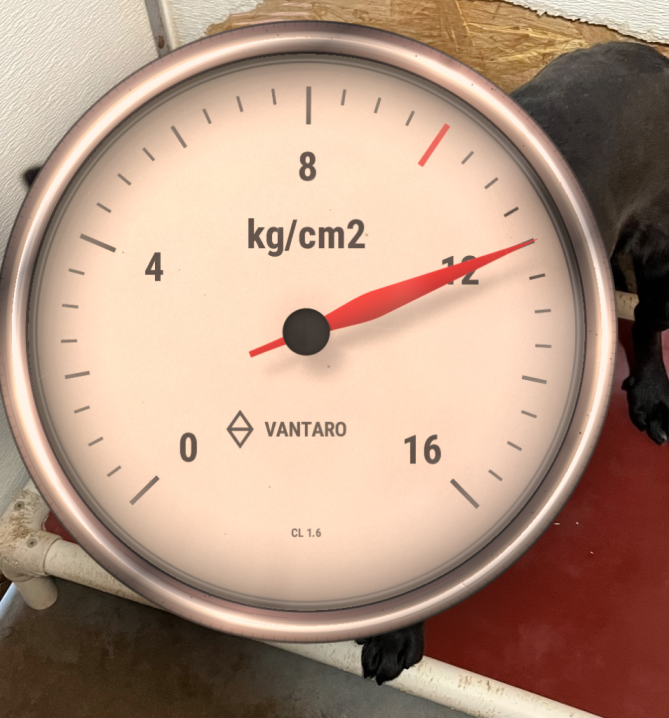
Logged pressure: 12 (kg/cm²)
